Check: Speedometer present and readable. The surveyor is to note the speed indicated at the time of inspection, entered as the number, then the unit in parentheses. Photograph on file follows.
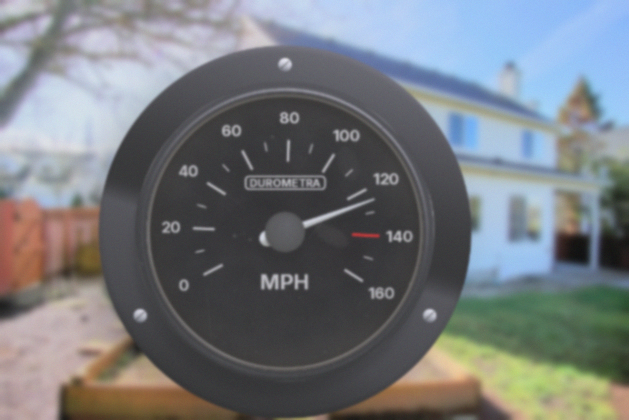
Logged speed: 125 (mph)
